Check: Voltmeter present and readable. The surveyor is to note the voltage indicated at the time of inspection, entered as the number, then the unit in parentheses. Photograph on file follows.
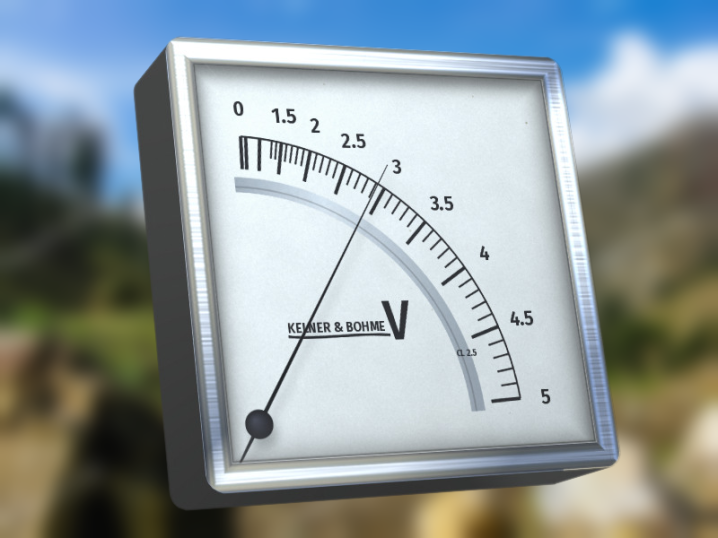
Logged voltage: 2.9 (V)
